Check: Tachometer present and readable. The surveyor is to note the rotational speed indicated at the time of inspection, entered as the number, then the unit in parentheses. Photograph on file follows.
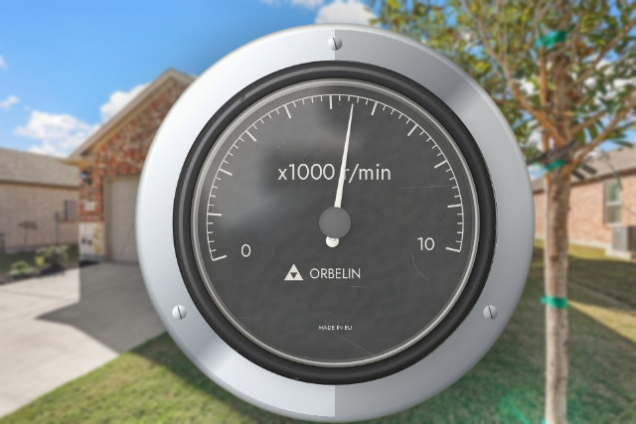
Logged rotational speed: 5500 (rpm)
